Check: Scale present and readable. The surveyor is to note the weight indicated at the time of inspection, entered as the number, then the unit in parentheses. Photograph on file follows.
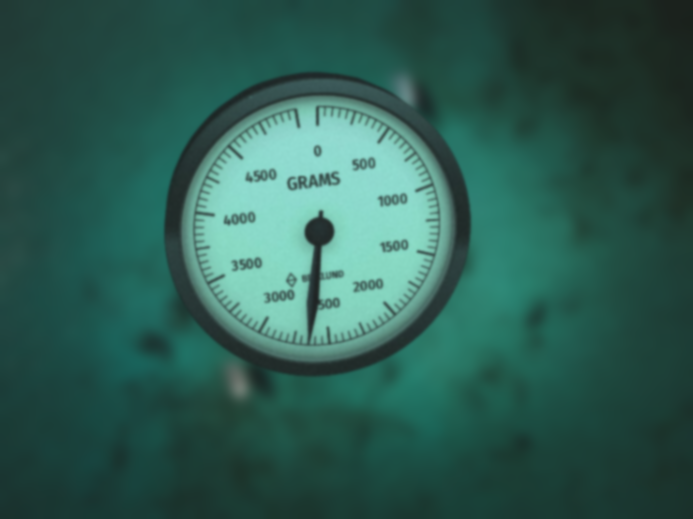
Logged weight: 2650 (g)
